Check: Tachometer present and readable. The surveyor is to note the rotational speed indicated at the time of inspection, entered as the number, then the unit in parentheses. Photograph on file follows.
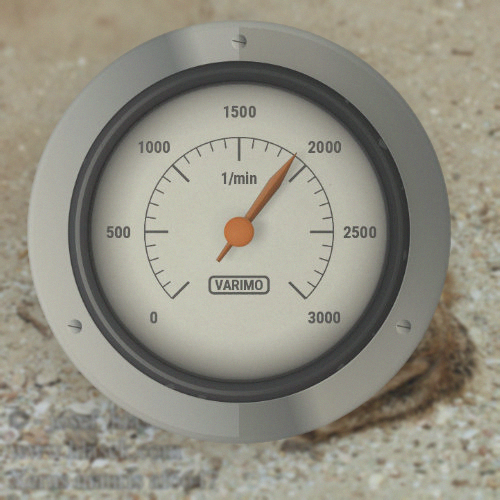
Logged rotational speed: 1900 (rpm)
